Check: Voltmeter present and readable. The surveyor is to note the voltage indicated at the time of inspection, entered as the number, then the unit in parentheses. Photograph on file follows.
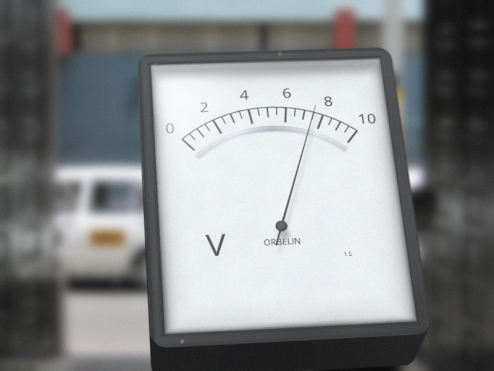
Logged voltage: 7.5 (V)
